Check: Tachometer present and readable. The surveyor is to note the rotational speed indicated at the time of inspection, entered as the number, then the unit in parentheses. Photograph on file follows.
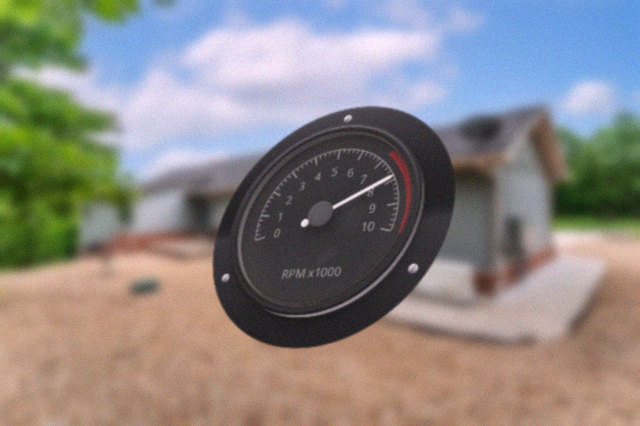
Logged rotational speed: 8000 (rpm)
